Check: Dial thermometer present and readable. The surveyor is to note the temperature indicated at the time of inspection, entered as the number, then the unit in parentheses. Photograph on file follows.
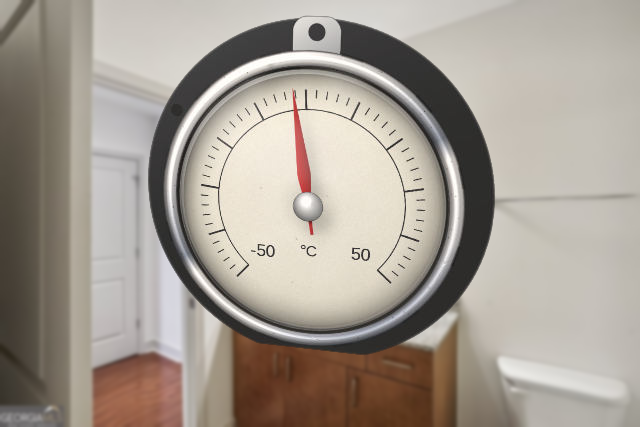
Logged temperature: -2 (°C)
